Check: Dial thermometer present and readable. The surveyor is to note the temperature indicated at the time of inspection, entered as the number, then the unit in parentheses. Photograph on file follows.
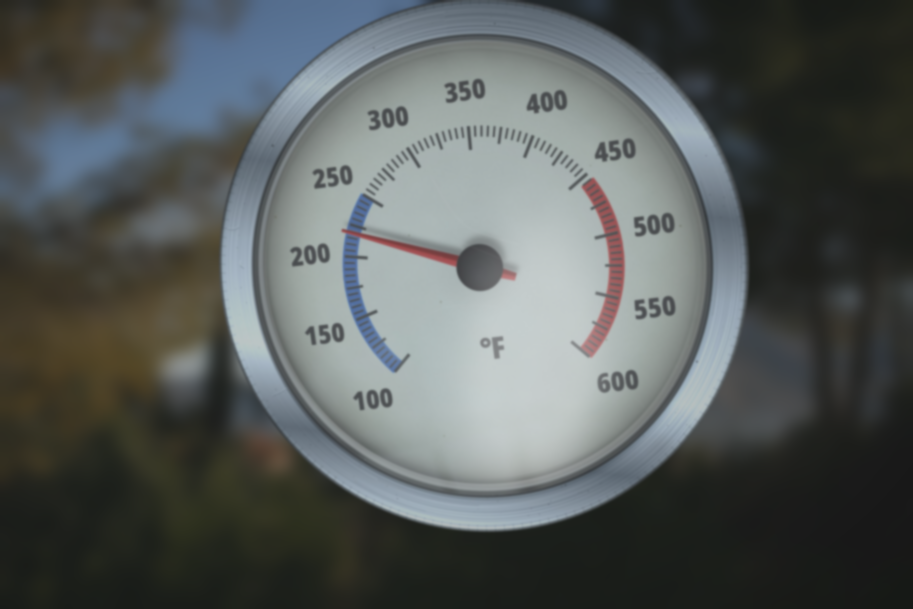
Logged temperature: 220 (°F)
